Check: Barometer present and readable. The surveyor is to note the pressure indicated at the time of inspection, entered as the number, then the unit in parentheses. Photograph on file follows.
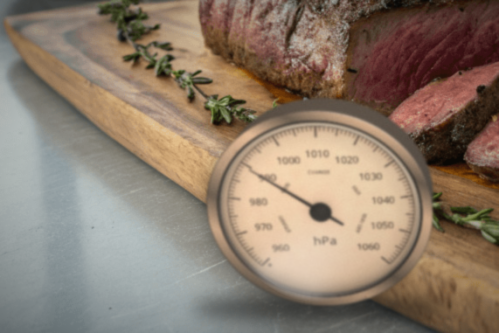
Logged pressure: 990 (hPa)
